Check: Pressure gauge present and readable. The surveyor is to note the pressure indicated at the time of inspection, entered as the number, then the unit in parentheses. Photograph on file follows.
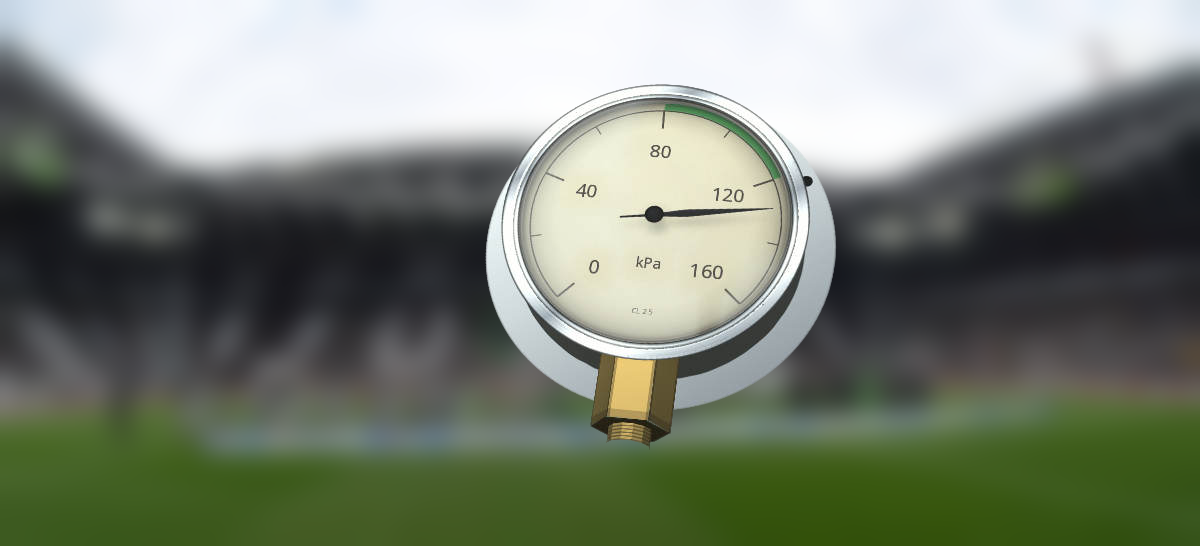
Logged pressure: 130 (kPa)
